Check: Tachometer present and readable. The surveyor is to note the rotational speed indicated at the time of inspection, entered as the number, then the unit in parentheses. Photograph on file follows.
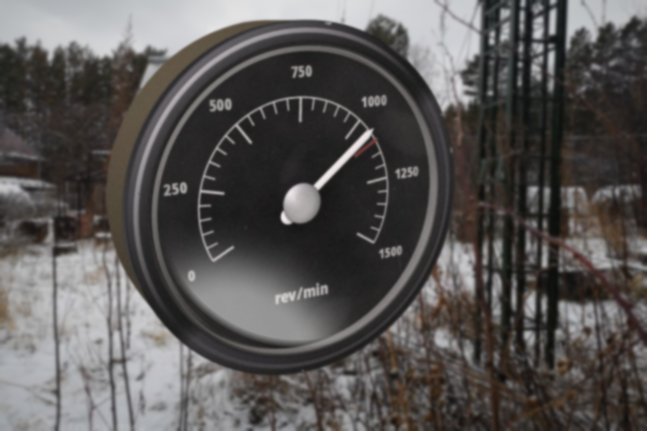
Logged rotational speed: 1050 (rpm)
